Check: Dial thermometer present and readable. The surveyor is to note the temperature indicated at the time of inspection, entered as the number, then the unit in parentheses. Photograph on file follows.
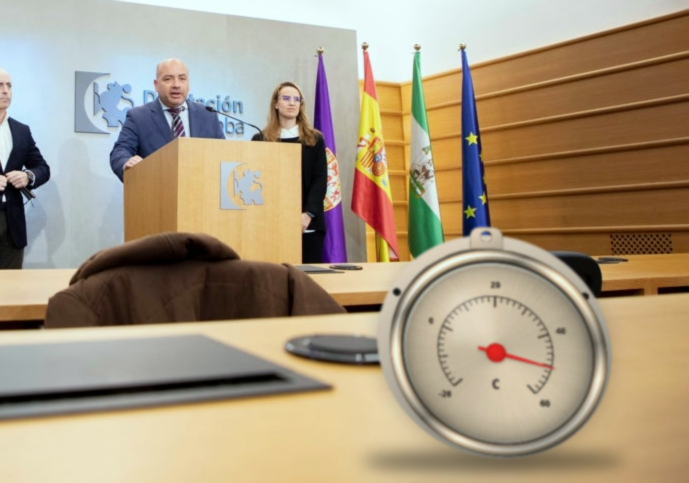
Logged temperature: 50 (°C)
